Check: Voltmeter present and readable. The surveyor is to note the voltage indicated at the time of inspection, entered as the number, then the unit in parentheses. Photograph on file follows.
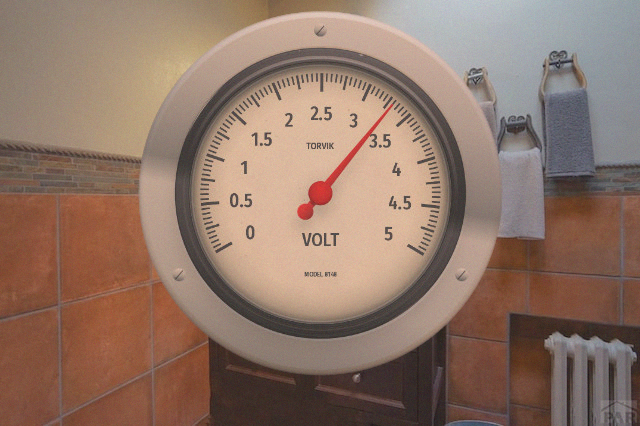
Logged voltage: 3.3 (V)
